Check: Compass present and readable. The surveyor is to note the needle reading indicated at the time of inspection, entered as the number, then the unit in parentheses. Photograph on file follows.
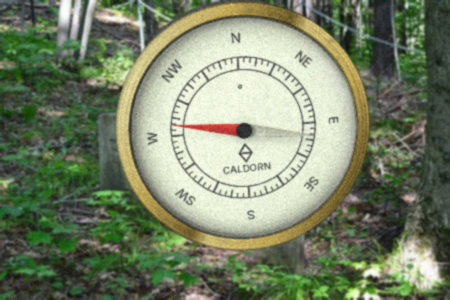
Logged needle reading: 280 (°)
